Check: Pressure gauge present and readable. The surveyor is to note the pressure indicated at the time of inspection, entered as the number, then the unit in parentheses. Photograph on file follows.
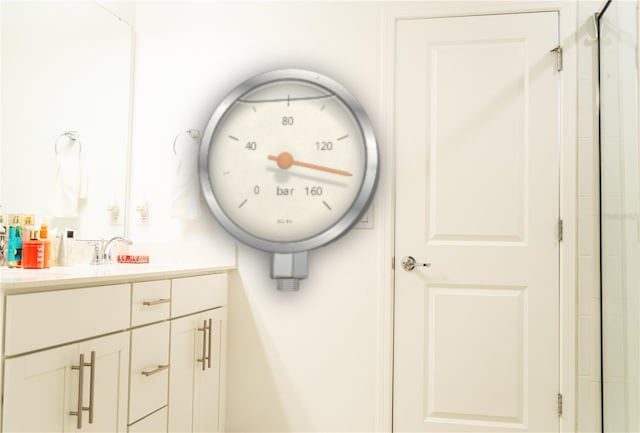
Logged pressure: 140 (bar)
